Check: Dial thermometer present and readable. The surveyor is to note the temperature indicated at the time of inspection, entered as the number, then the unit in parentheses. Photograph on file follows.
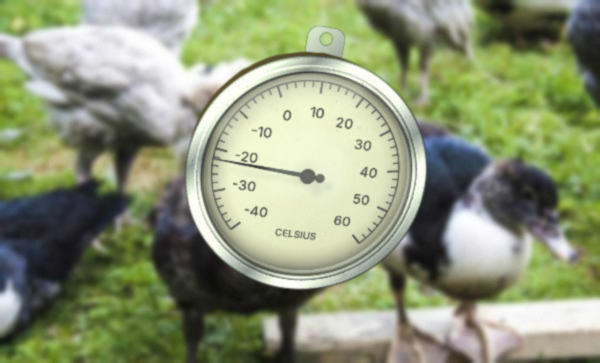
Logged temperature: -22 (°C)
